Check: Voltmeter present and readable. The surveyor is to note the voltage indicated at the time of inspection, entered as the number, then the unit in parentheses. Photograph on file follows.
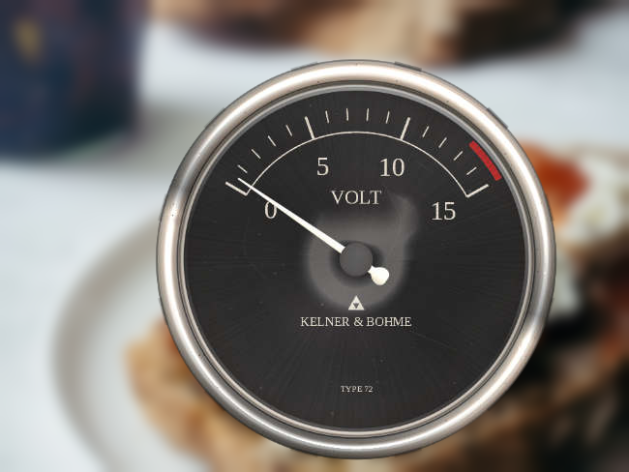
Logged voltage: 0.5 (V)
